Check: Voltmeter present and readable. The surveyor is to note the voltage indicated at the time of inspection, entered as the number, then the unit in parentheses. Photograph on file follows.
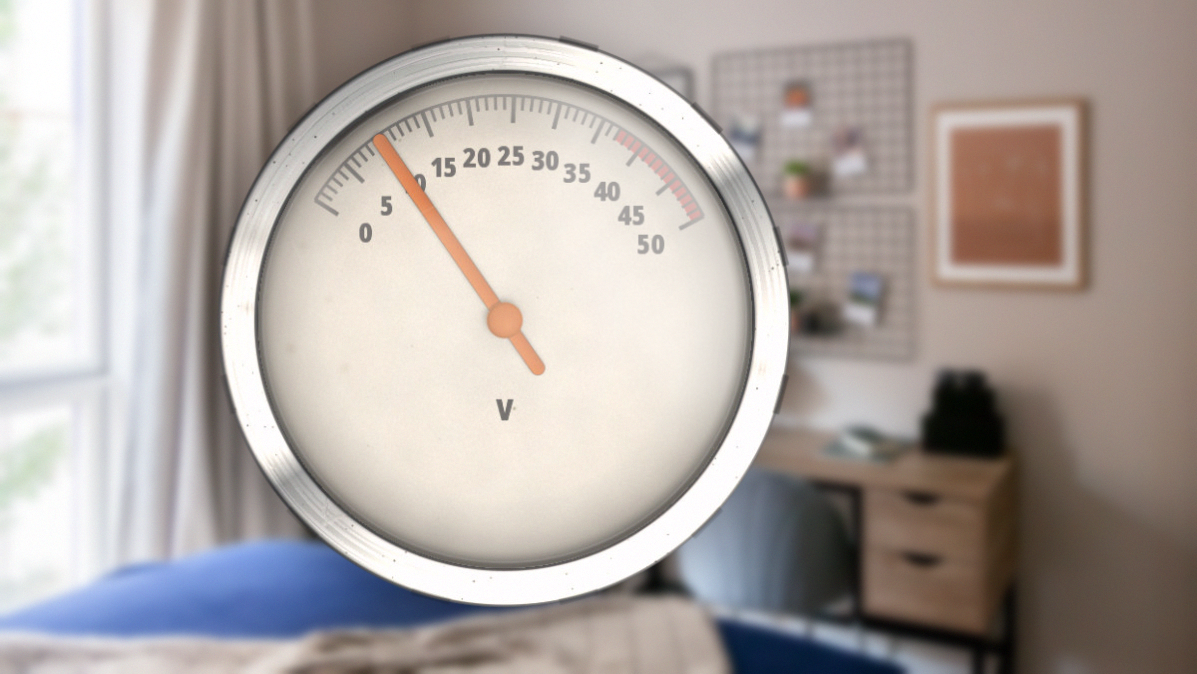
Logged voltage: 9.5 (V)
